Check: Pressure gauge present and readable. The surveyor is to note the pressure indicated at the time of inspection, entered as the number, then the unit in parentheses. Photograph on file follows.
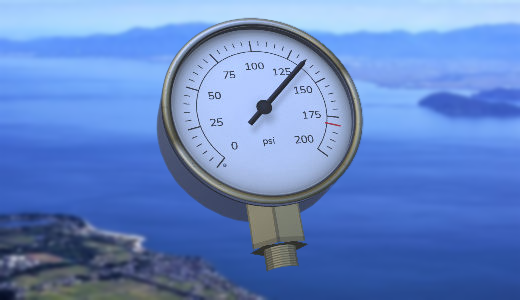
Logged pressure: 135 (psi)
